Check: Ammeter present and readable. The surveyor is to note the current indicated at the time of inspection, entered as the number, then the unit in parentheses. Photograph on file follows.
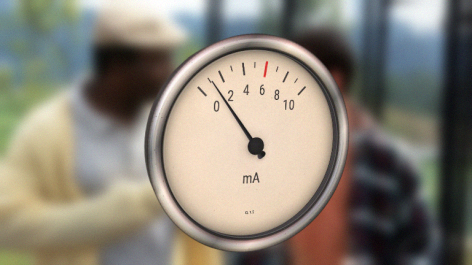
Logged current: 1 (mA)
